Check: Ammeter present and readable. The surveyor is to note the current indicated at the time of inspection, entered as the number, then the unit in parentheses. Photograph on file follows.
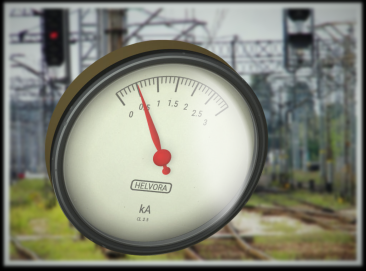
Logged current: 0.5 (kA)
